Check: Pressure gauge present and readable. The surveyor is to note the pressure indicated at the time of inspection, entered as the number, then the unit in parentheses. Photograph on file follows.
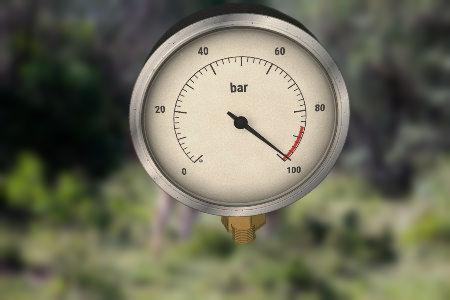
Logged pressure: 98 (bar)
